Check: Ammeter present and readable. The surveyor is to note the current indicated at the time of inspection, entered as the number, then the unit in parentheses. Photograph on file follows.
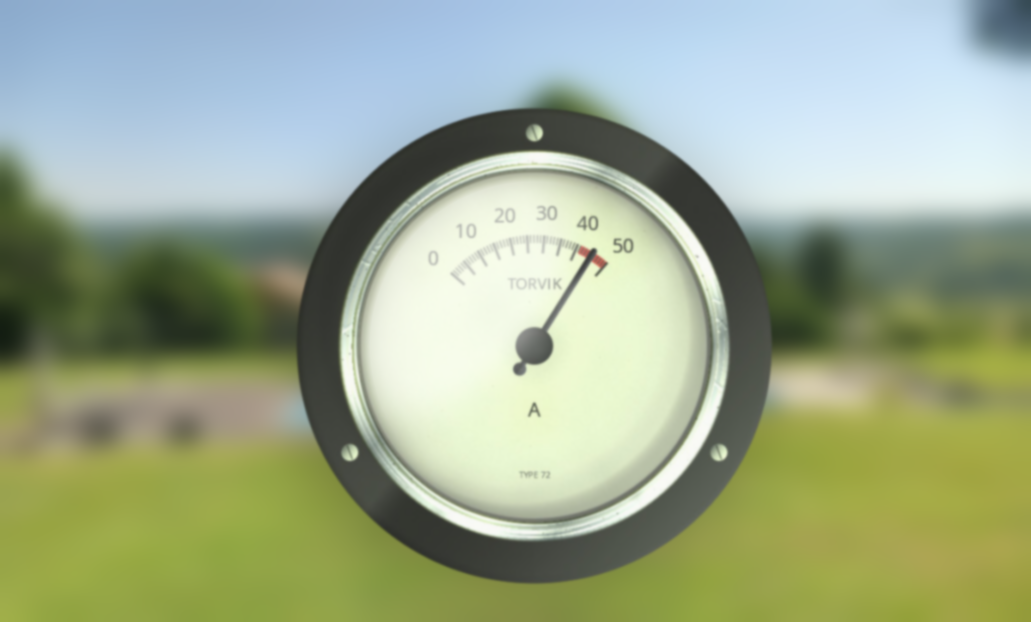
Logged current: 45 (A)
